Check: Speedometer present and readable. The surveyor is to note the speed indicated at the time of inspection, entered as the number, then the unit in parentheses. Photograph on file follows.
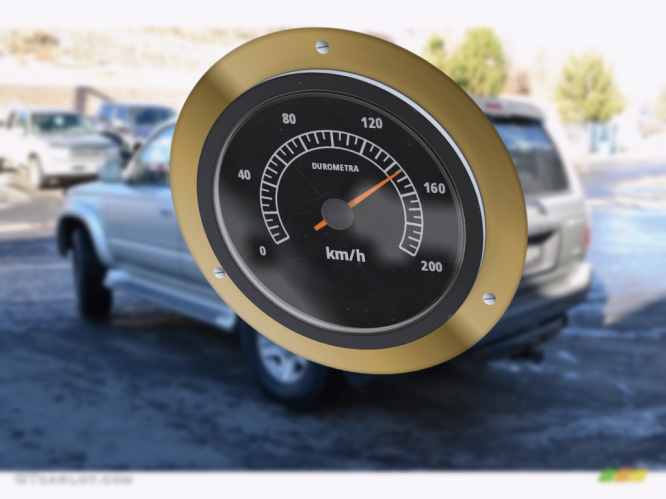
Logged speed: 145 (km/h)
